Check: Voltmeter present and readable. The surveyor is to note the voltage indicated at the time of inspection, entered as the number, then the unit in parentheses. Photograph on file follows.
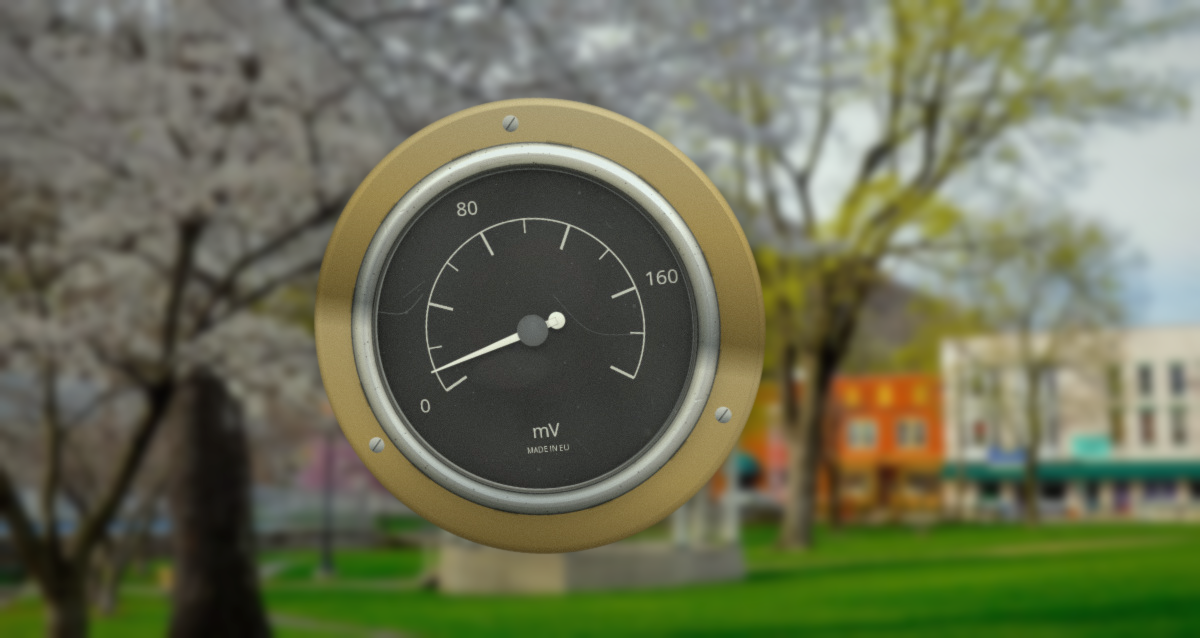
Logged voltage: 10 (mV)
